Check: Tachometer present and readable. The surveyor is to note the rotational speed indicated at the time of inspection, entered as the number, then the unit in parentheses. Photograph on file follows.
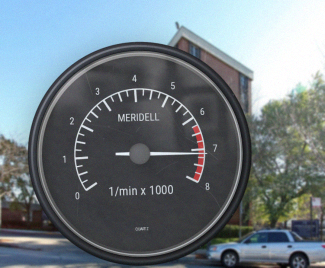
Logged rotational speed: 7125 (rpm)
